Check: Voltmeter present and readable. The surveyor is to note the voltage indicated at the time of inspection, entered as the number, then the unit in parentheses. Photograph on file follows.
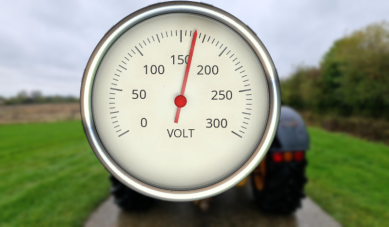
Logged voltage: 165 (V)
